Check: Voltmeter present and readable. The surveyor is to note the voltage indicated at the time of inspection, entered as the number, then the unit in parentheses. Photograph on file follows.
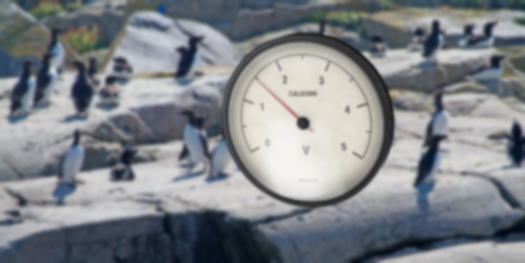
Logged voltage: 1.5 (V)
